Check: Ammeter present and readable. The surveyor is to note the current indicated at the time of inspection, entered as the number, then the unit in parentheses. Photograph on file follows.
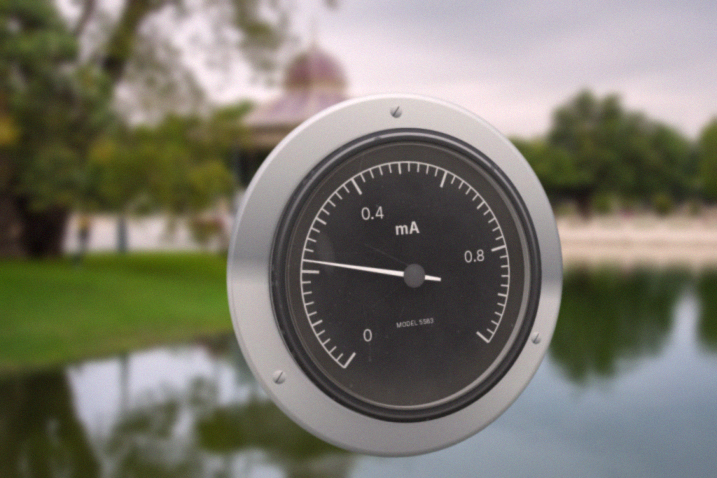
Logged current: 0.22 (mA)
